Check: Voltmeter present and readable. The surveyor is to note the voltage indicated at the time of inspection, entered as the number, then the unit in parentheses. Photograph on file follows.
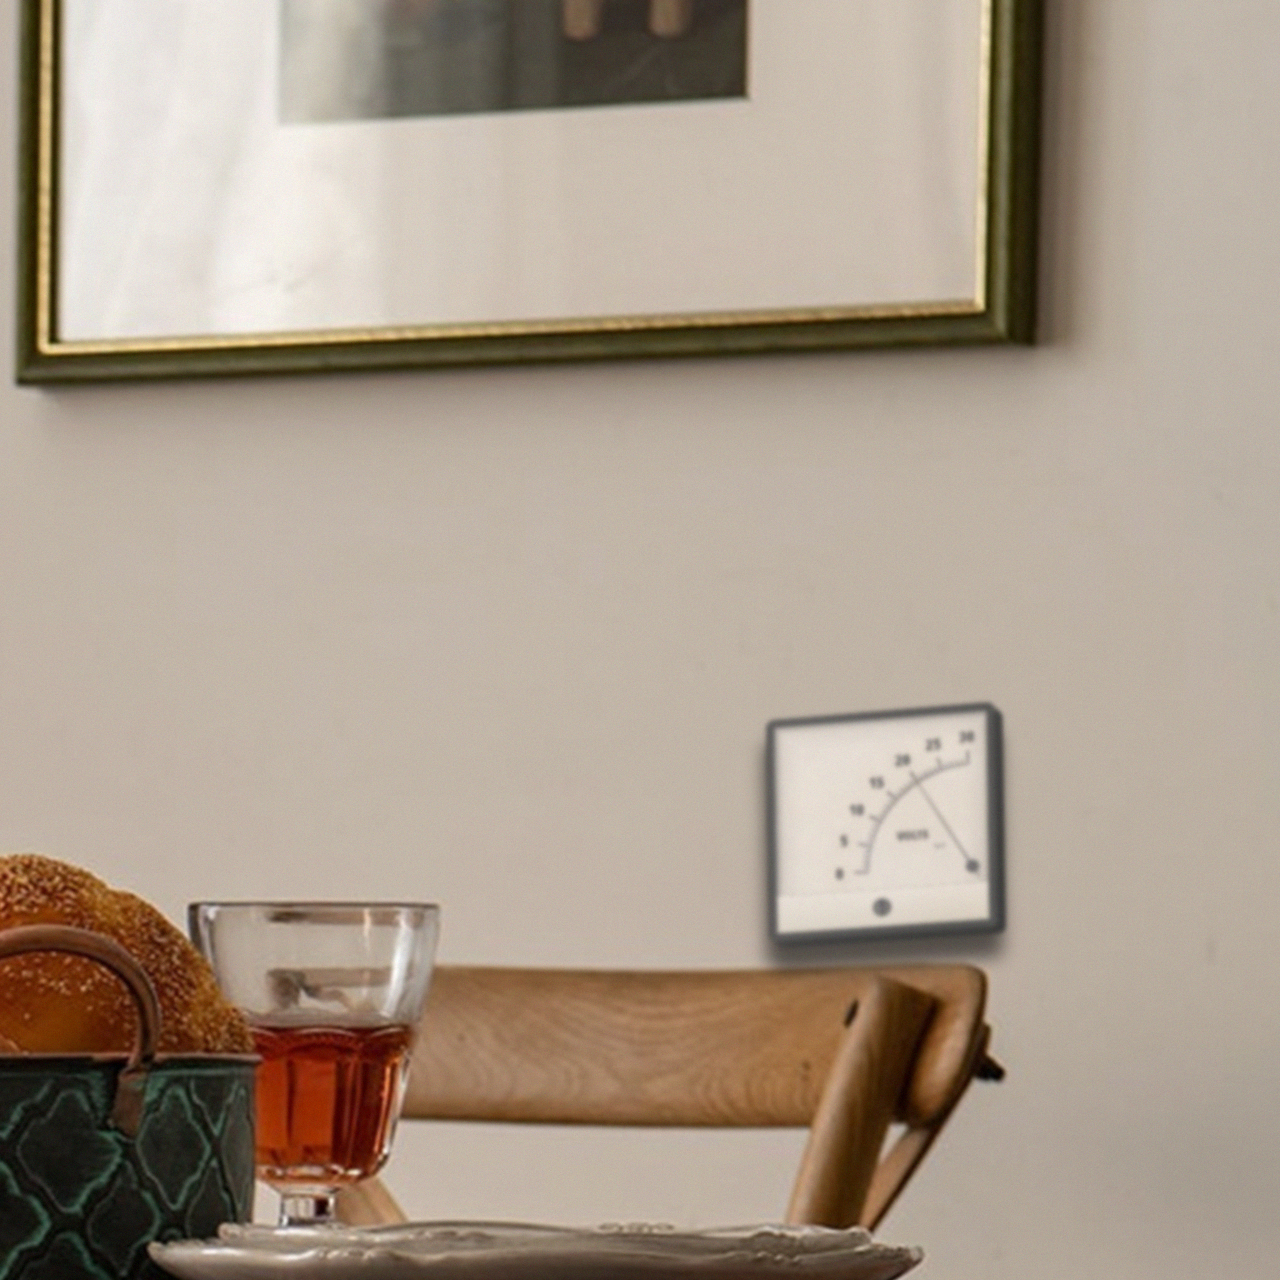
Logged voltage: 20 (V)
